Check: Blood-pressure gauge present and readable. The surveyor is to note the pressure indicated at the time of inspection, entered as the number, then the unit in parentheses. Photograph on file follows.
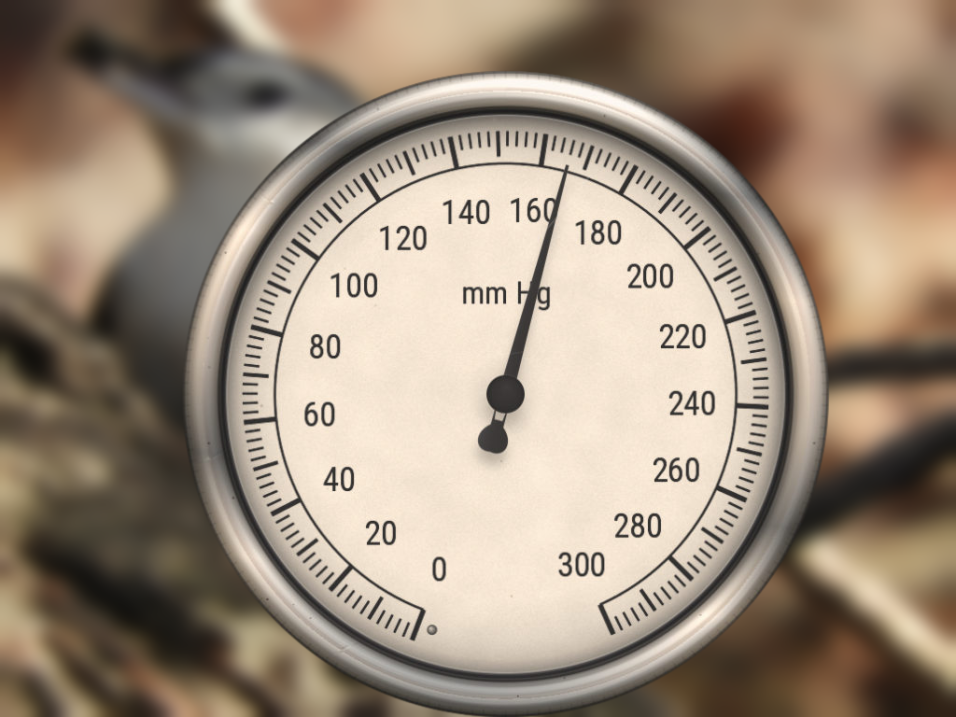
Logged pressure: 166 (mmHg)
